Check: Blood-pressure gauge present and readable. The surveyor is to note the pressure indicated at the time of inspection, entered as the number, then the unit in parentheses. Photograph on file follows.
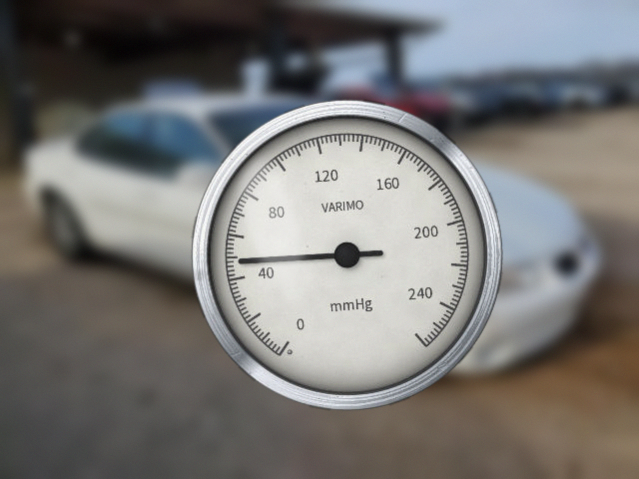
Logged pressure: 48 (mmHg)
